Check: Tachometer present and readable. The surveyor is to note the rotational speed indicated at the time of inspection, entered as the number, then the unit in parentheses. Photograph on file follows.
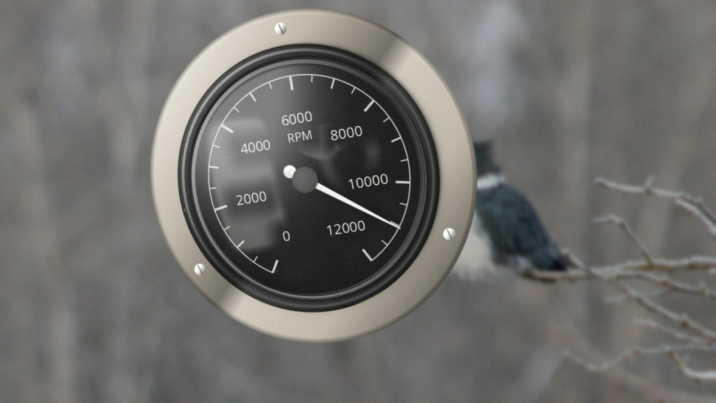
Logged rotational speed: 11000 (rpm)
